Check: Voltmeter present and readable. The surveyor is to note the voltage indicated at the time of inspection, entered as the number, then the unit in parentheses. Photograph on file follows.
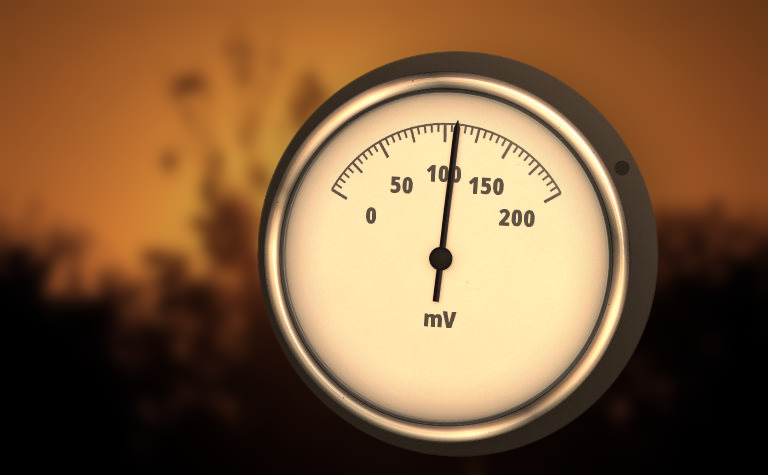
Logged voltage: 110 (mV)
